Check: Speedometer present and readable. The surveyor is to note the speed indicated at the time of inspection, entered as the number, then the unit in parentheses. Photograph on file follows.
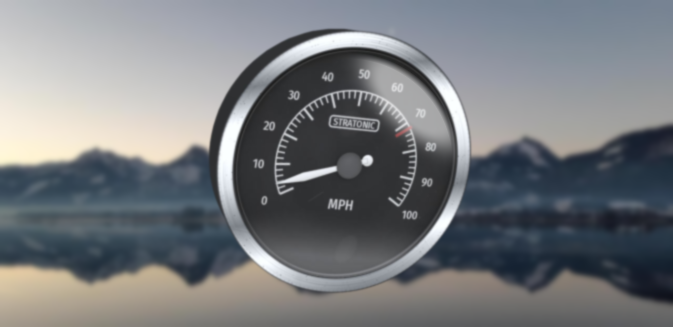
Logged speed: 4 (mph)
